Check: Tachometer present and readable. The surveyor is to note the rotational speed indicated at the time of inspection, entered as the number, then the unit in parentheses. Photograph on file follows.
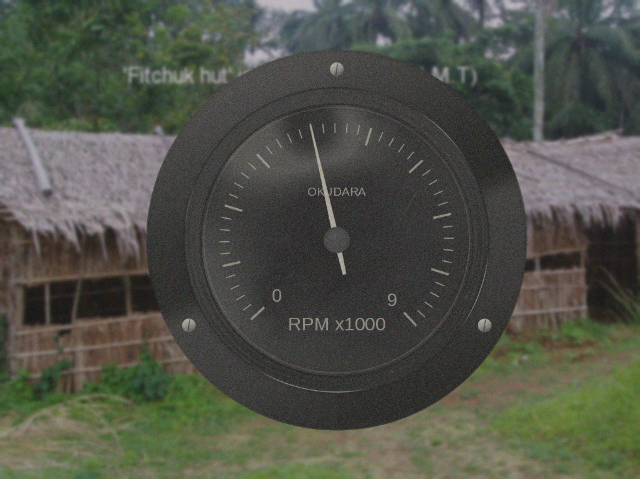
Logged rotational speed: 4000 (rpm)
